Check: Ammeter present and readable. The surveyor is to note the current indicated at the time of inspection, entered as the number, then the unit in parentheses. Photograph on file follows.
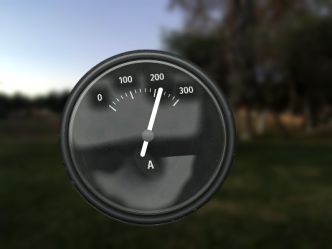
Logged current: 220 (A)
